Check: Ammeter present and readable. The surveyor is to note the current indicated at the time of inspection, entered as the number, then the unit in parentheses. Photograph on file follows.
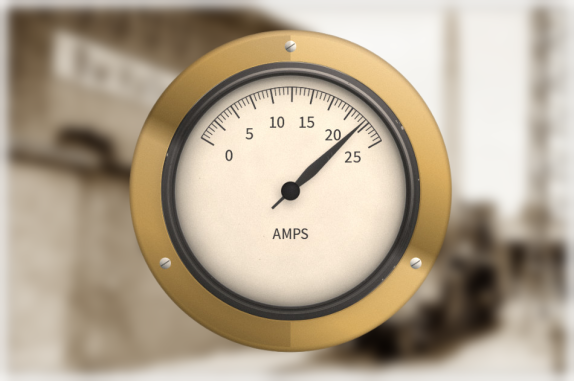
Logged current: 22 (A)
